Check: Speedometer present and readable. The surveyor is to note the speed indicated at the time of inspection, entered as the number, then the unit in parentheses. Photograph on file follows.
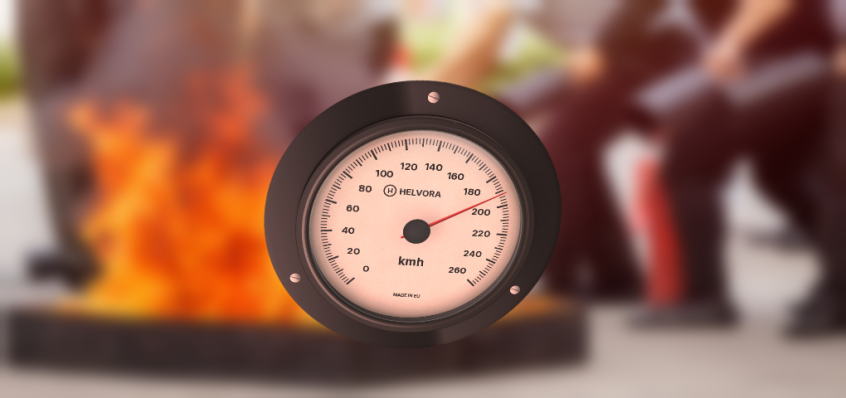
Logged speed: 190 (km/h)
